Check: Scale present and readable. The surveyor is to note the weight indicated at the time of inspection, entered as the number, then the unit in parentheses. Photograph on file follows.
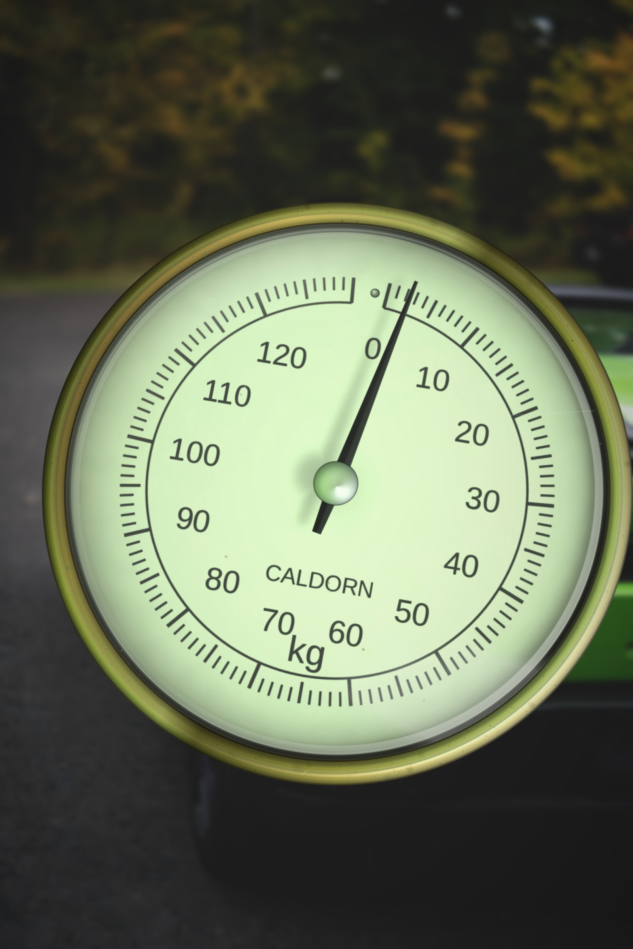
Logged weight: 2.5 (kg)
